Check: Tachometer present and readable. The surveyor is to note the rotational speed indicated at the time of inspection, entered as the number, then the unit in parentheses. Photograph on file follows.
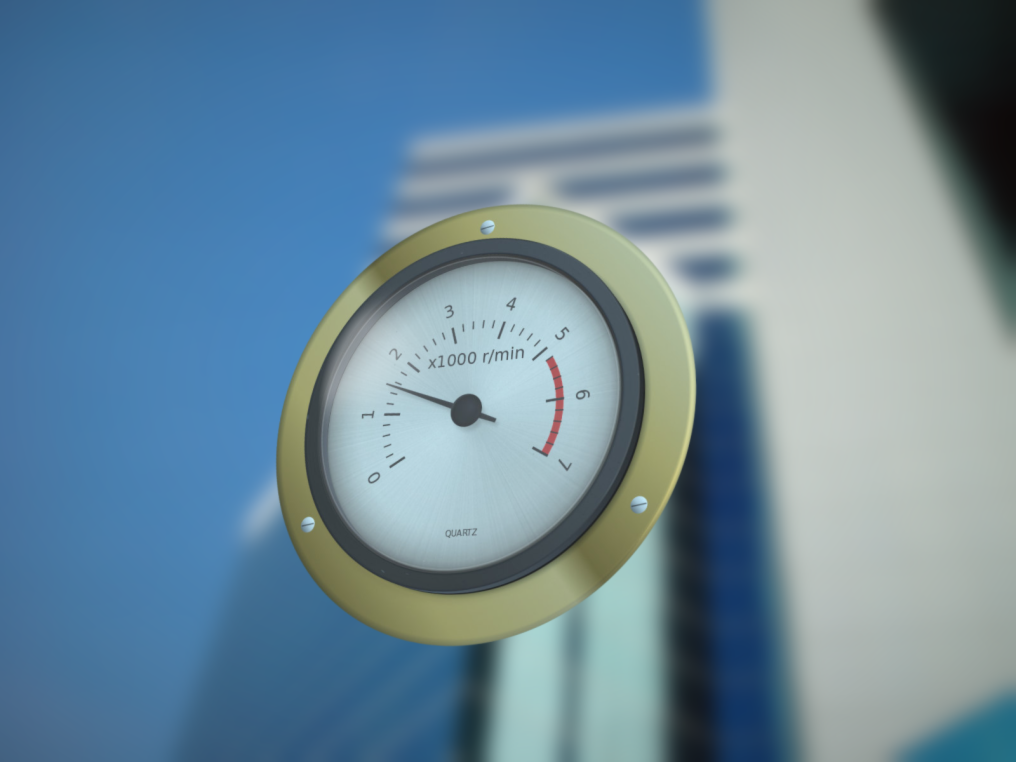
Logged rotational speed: 1500 (rpm)
